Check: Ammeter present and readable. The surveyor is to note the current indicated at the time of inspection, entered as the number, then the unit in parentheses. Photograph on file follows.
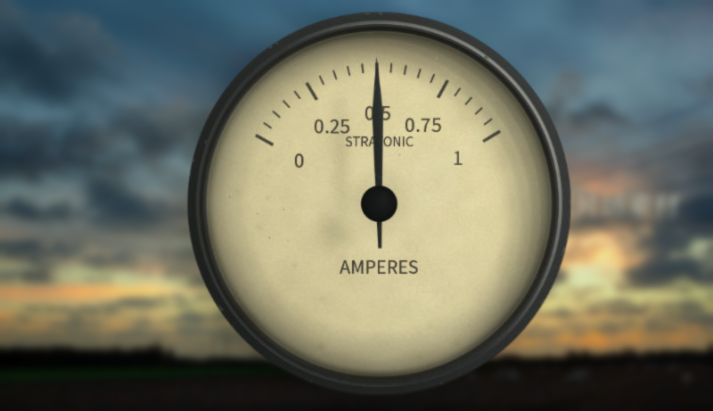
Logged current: 0.5 (A)
